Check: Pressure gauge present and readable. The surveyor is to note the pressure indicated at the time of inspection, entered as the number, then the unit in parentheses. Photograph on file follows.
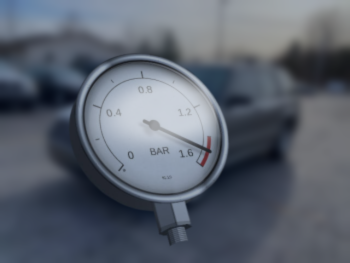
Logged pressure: 1.5 (bar)
